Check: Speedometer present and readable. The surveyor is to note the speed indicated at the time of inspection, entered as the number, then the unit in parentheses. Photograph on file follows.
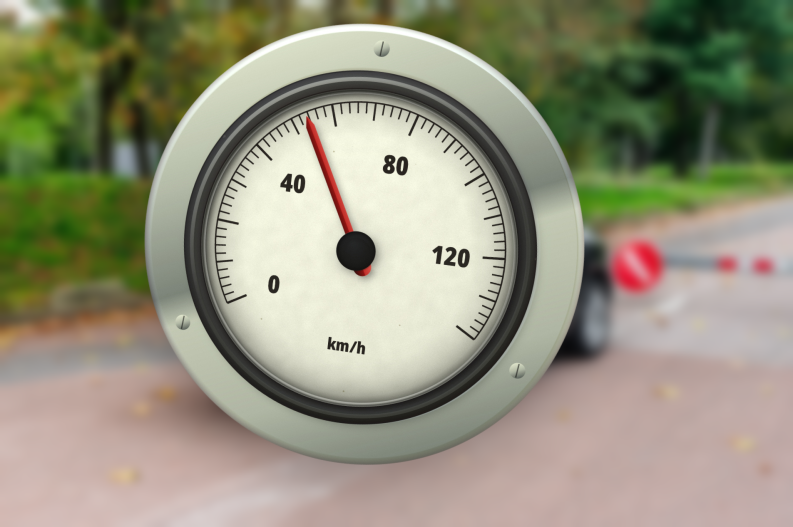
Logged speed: 54 (km/h)
